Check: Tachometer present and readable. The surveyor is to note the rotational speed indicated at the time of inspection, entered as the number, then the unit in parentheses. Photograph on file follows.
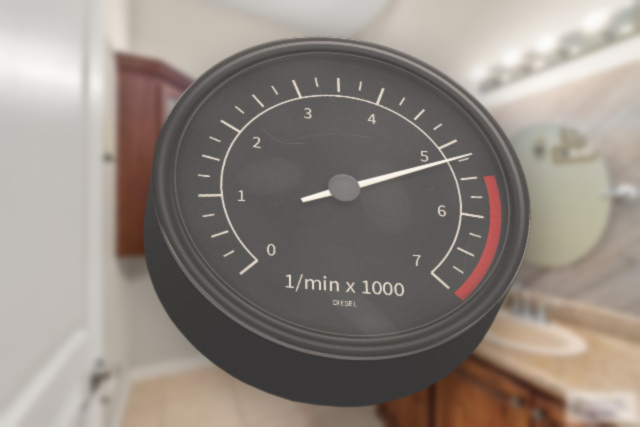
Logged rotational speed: 5250 (rpm)
